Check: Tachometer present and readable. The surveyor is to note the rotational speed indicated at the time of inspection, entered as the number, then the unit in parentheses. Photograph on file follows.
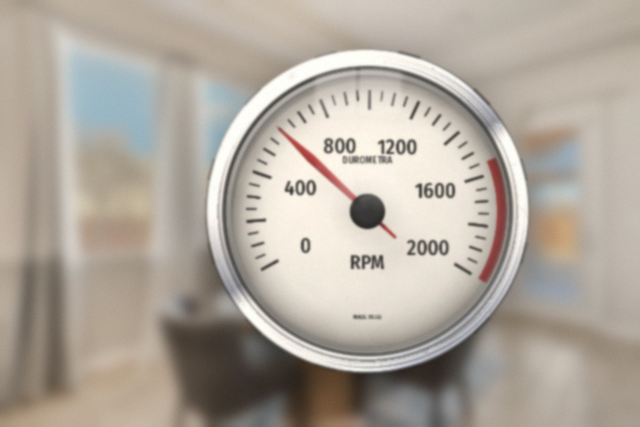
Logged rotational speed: 600 (rpm)
